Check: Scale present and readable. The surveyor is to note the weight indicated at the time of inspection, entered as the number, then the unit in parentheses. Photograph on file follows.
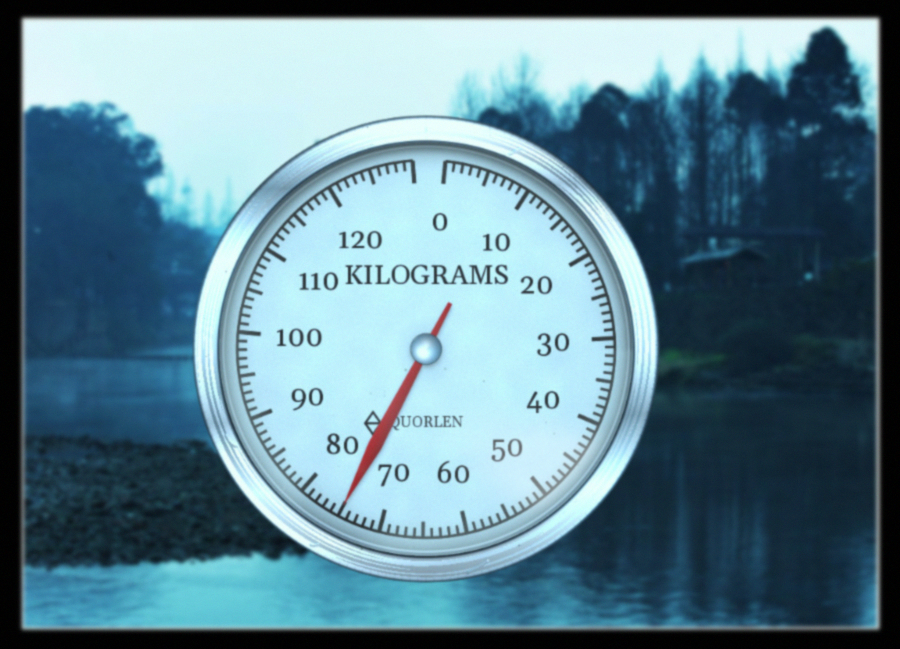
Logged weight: 75 (kg)
